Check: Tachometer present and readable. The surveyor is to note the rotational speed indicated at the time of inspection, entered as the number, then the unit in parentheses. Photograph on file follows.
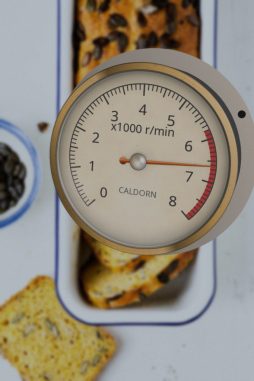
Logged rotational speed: 6600 (rpm)
